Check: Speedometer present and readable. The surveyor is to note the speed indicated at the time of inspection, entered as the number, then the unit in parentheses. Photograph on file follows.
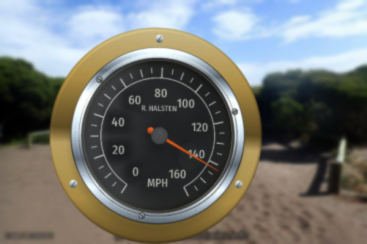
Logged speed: 142.5 (mph)
